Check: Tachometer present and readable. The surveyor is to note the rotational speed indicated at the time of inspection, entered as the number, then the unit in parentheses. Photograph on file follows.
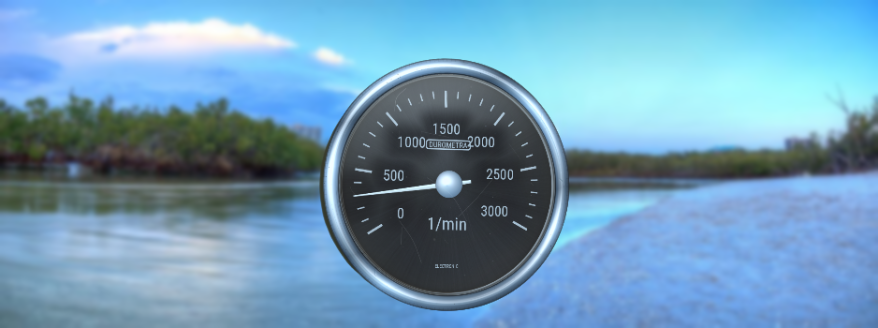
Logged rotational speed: 300 (rpm)
